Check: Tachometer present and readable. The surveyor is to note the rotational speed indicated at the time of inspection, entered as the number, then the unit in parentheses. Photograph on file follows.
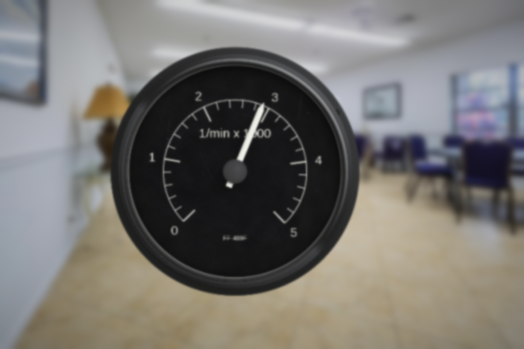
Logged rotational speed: 2900 (rpm)
